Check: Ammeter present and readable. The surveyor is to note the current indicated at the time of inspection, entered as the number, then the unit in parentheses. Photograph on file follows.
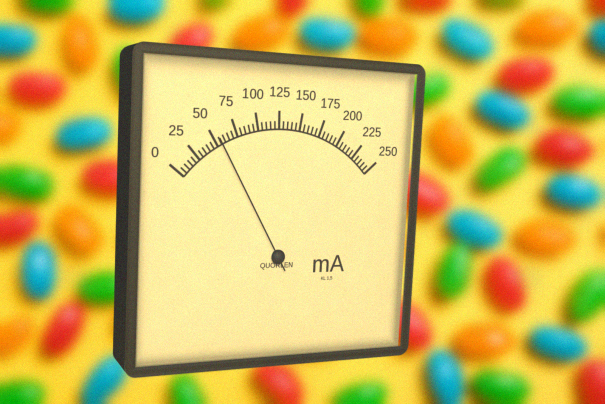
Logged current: 55 (mA)
